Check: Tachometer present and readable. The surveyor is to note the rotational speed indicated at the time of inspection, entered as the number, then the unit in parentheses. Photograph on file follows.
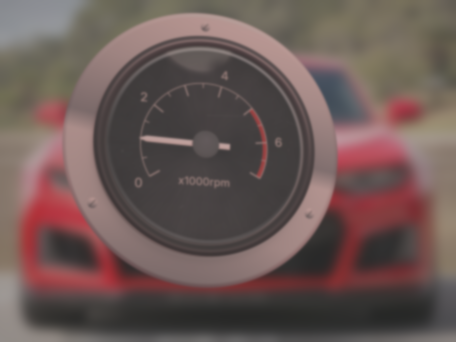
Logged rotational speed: 1000 (rpm)
